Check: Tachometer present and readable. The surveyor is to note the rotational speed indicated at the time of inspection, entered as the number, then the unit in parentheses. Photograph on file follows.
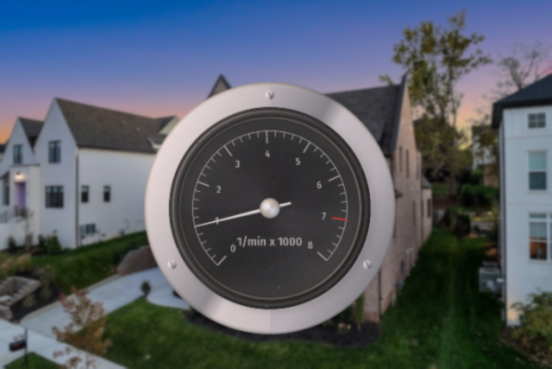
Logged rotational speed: 1000 (rpm)
